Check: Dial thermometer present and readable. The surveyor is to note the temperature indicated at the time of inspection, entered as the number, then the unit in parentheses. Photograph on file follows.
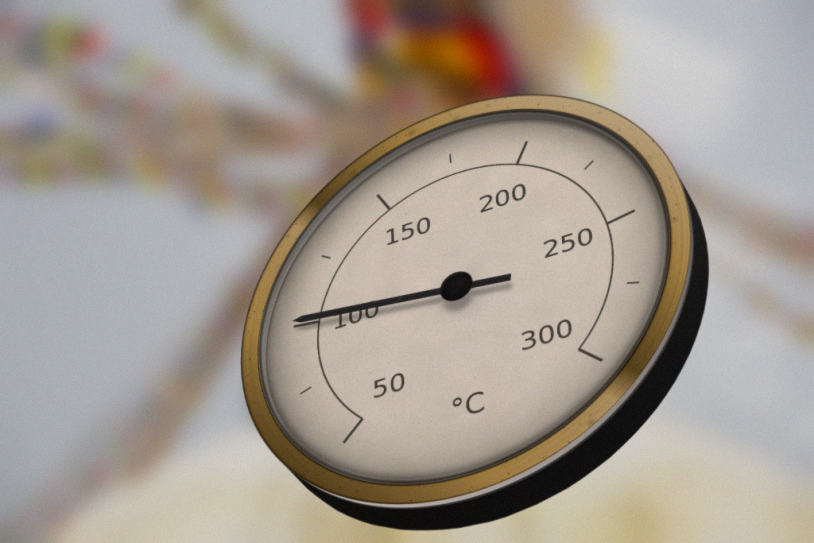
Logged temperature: 100 (°C)
